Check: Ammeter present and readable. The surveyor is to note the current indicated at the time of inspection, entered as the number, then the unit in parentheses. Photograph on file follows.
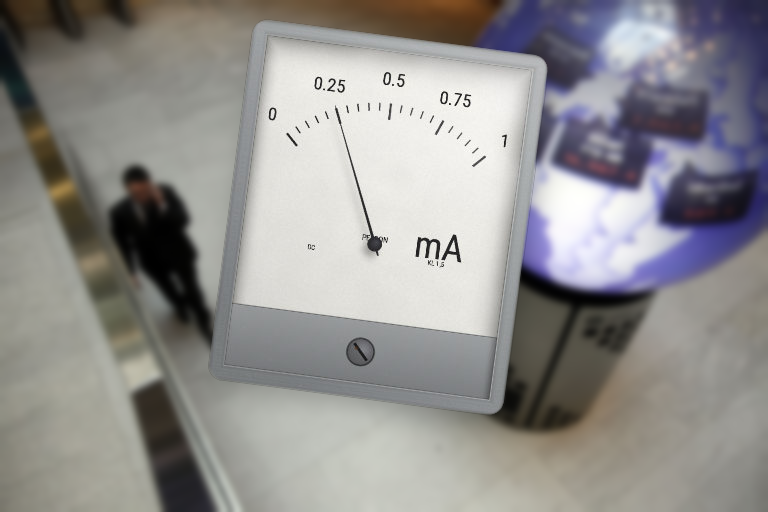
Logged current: 0.25 (mA)
